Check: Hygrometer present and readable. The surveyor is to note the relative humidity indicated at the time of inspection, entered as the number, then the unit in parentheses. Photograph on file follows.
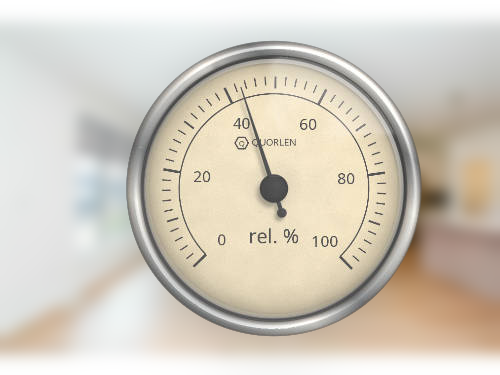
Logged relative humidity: 43 (%)
